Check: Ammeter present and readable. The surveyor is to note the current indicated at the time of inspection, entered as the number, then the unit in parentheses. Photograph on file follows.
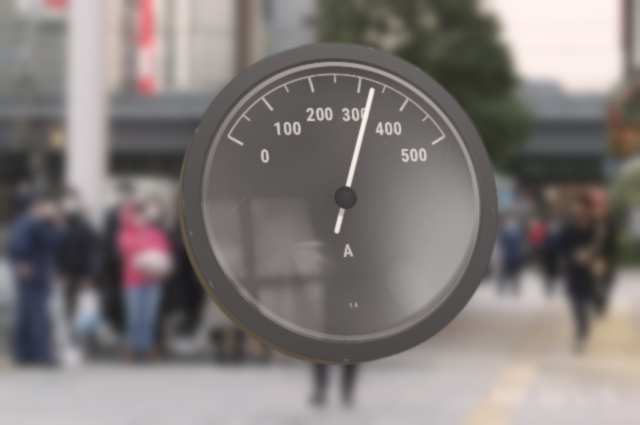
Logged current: 325 (A)
